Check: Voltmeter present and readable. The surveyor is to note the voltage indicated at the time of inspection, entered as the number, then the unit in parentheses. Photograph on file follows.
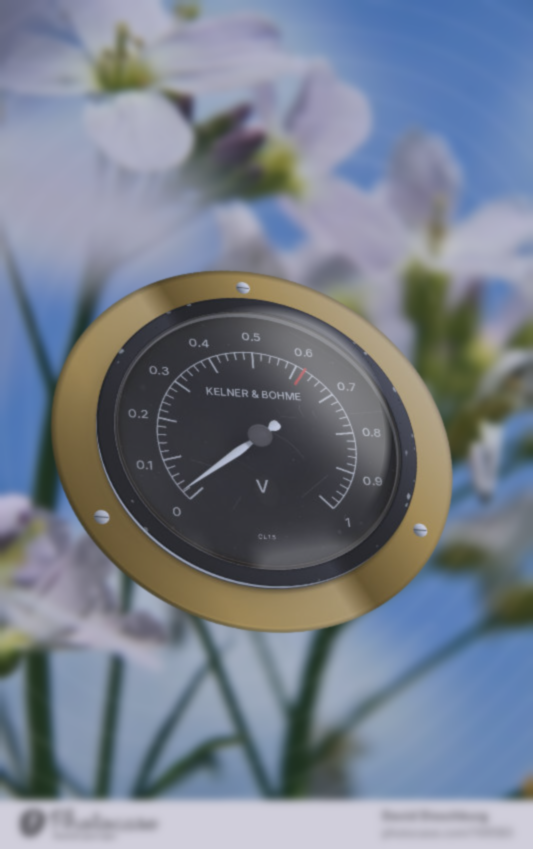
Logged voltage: 0.02 (V)
